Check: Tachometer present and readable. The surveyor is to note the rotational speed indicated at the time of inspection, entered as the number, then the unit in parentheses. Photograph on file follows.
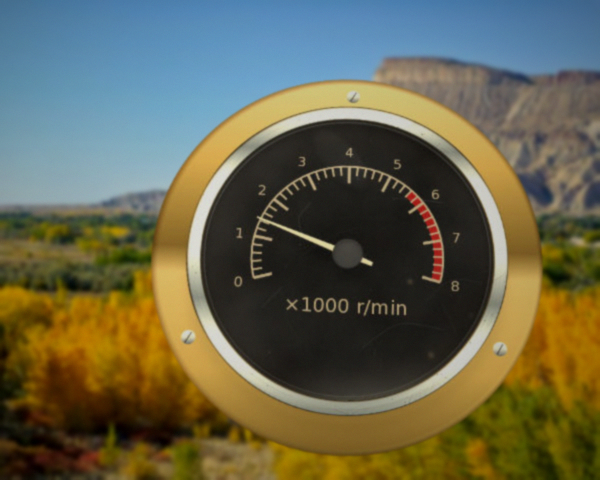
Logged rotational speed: 1400 (rpm)
